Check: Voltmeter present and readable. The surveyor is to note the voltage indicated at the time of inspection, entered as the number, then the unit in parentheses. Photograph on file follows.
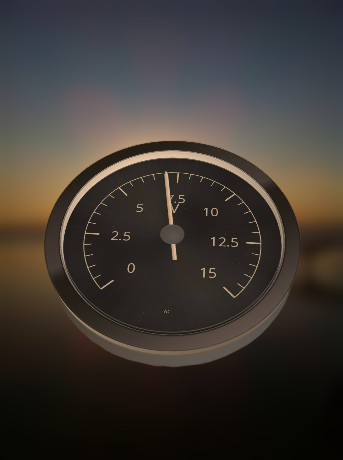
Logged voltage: 7 (V)
